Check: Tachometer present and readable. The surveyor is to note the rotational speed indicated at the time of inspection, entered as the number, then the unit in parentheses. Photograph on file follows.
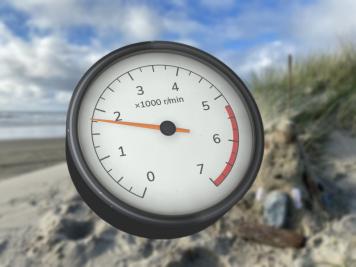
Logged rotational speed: 1750 (rpm)
